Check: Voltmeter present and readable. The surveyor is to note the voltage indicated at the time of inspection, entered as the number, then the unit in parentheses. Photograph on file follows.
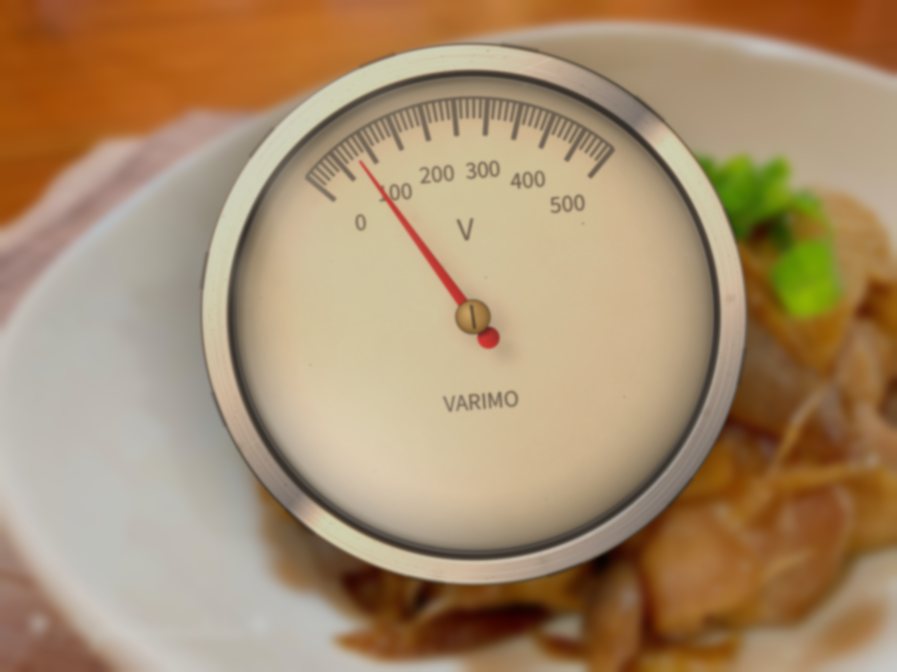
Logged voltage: 80 (V)
